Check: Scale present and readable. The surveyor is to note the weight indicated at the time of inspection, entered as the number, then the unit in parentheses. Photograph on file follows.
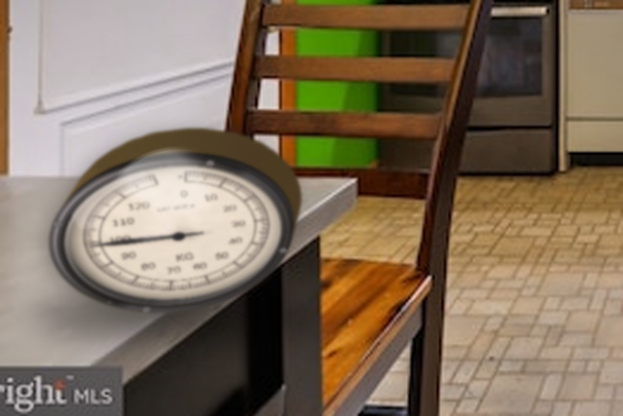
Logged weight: 100 (kg)
